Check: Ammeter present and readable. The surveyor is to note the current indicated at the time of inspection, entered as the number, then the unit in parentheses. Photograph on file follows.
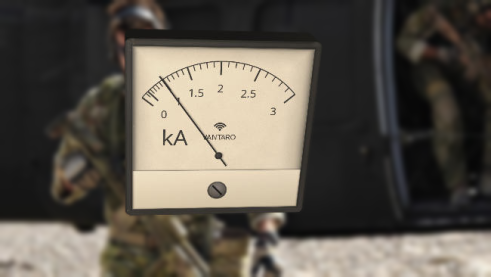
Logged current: 1 (kA)
